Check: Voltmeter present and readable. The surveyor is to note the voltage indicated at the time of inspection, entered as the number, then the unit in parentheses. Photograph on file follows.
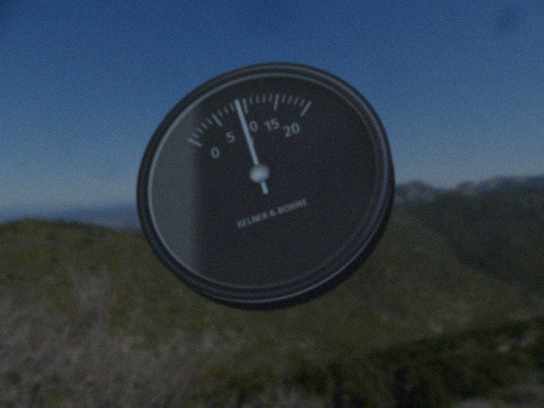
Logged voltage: 9 (V)
